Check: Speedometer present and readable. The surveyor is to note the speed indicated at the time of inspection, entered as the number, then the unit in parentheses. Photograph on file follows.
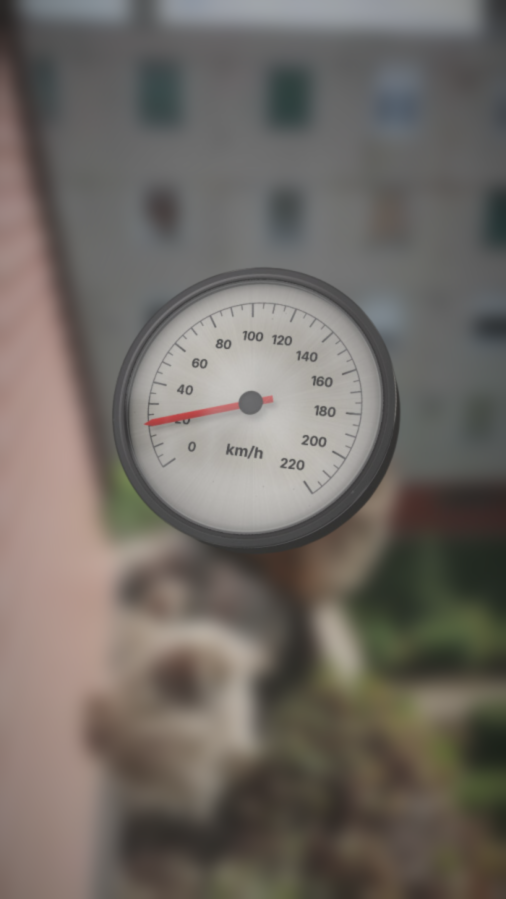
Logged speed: 20 (km/h)
